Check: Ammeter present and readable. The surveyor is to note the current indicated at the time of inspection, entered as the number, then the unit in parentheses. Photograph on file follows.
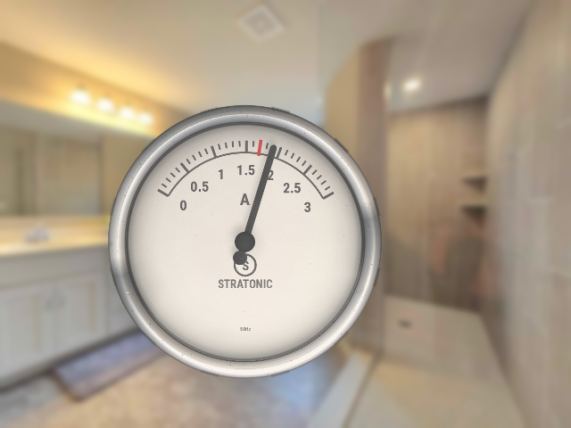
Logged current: 1.9 (A)
